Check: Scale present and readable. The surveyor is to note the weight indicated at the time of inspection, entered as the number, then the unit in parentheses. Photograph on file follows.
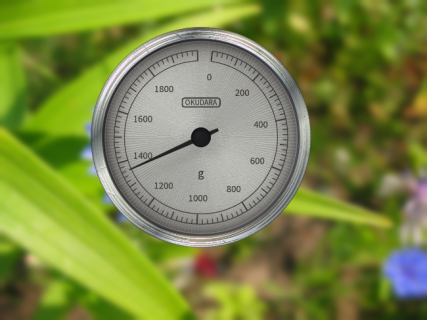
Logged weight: 1360 (g)
